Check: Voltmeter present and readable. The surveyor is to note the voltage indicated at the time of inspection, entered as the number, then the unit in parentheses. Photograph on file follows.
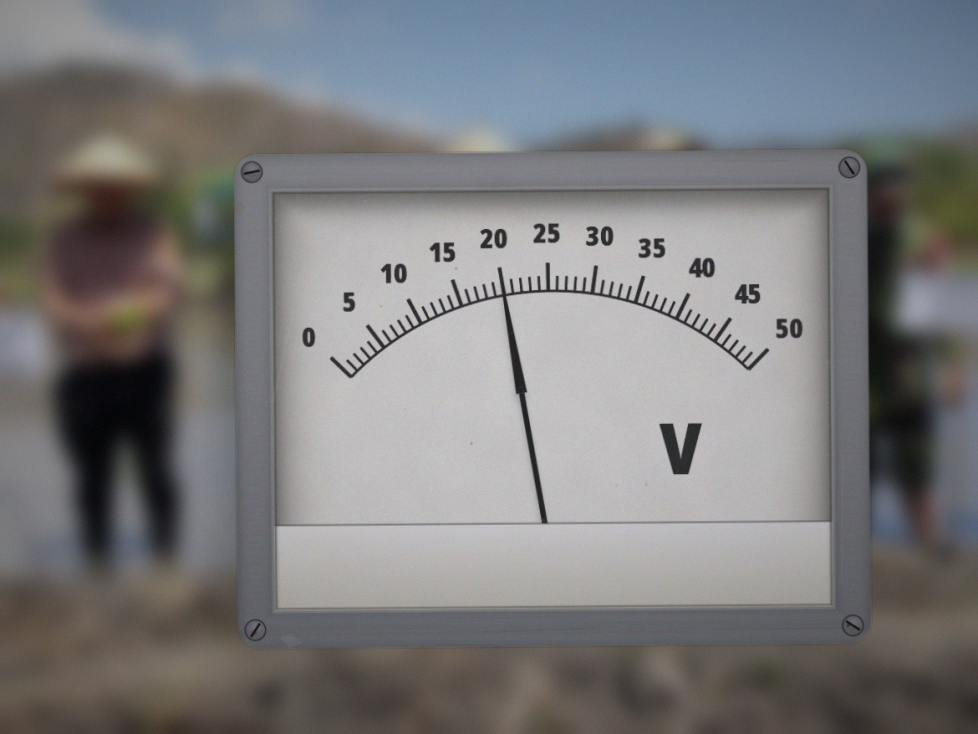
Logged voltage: 20 (V)
